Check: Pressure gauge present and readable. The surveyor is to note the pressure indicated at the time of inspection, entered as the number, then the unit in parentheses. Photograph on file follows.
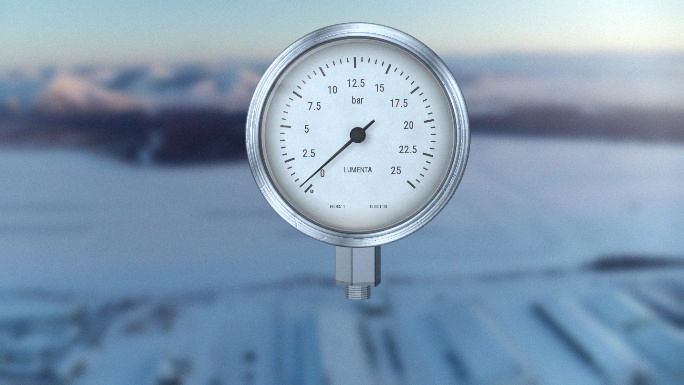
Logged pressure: 0.5 (bar)
